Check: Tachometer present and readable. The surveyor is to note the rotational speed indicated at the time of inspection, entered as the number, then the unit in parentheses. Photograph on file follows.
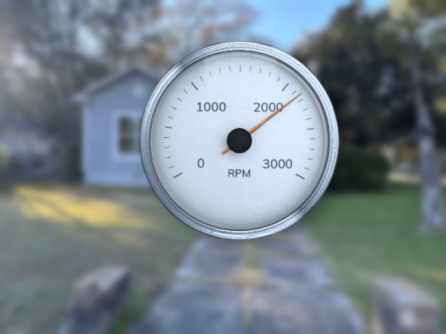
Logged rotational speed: 2150 (rpm)
